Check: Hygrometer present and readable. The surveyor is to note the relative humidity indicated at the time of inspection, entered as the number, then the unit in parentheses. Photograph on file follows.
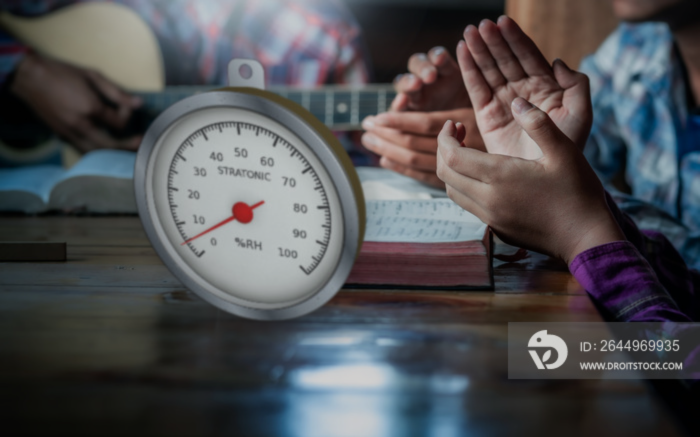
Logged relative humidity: 5 (%)
